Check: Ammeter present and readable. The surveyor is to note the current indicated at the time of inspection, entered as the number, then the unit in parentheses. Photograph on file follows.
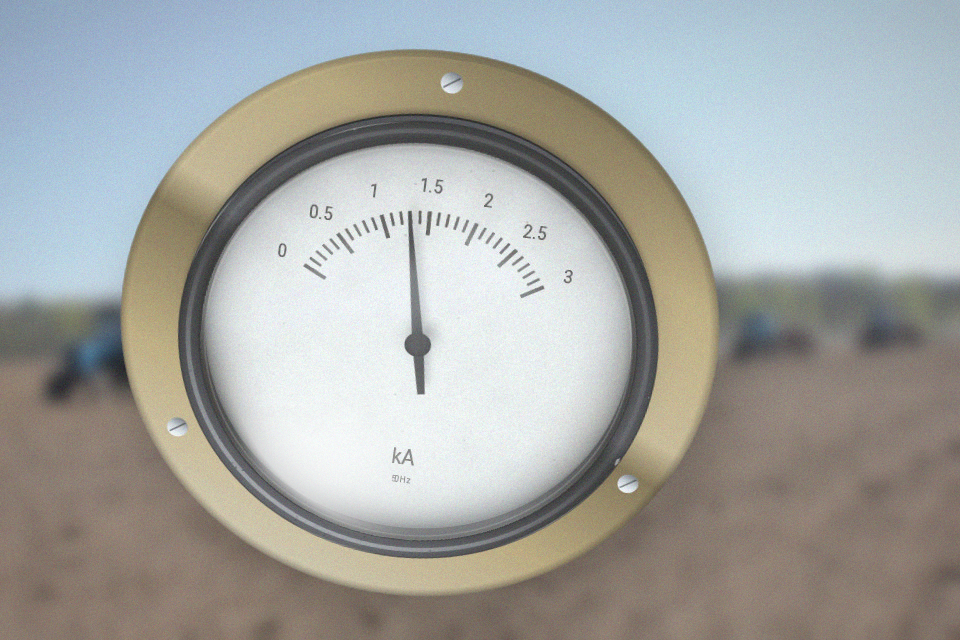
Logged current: 1.3 (kA)
